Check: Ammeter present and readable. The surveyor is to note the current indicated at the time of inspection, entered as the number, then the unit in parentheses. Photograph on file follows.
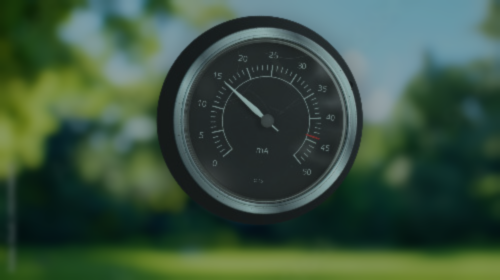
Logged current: 15 (mA)
